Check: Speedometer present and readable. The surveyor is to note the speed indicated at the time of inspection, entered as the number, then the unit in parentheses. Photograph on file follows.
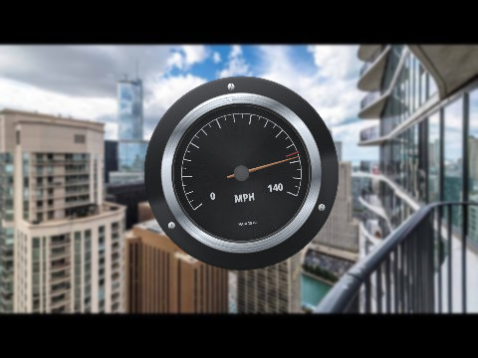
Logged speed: 117.5 (mph)
